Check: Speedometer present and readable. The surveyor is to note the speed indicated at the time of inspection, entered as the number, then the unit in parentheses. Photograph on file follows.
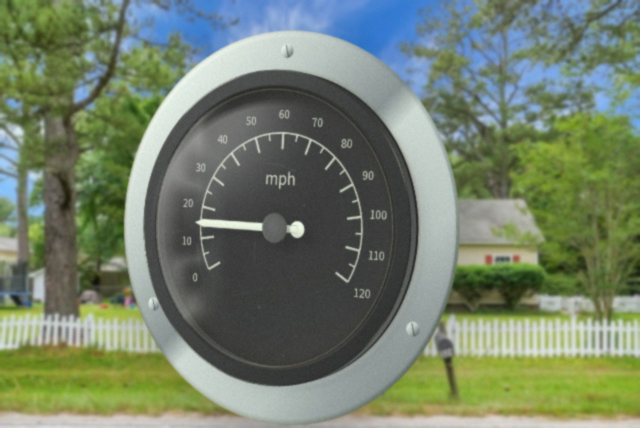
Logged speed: 15 (mph)
